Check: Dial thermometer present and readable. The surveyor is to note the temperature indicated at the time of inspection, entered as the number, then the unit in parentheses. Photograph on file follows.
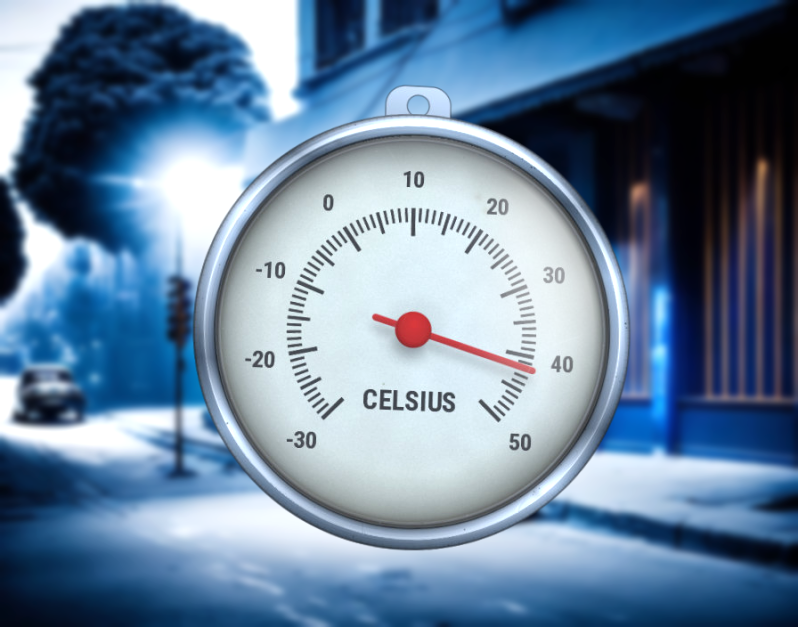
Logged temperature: 42 (°C)
